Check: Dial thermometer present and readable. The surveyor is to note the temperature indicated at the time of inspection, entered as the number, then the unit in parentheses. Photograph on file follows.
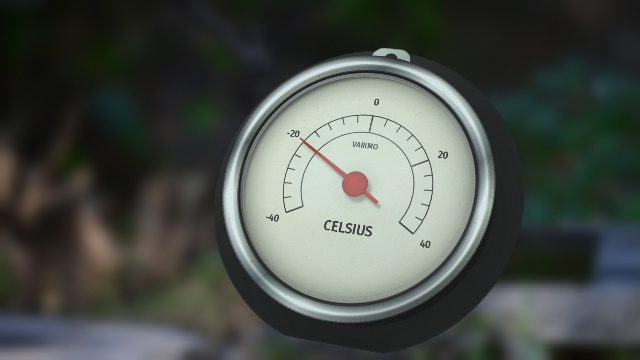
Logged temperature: -20 (°C)
